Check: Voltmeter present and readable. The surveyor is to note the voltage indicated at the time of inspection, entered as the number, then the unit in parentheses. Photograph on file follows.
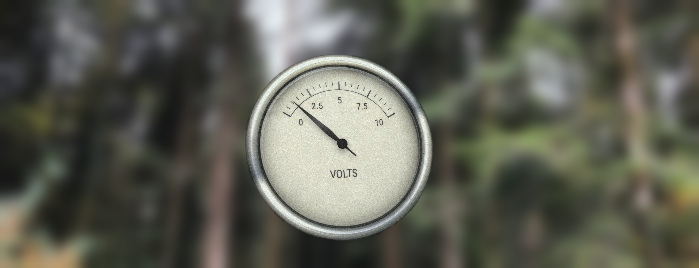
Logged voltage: 1 (V)
